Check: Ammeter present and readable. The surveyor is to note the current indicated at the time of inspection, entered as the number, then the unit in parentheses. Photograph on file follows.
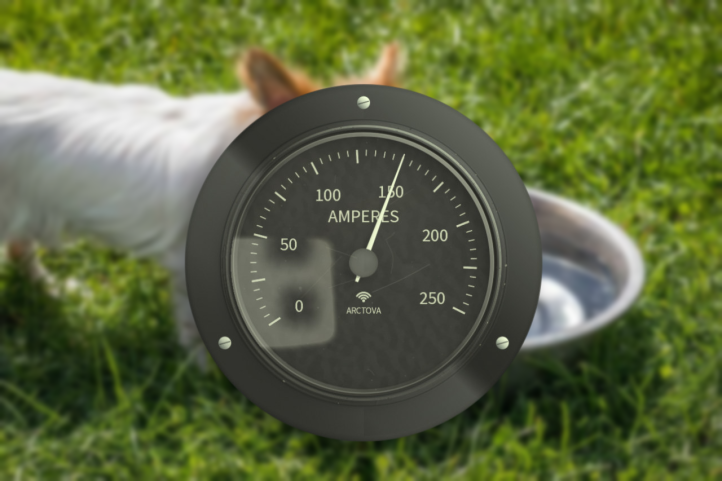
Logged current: 150 (A)
